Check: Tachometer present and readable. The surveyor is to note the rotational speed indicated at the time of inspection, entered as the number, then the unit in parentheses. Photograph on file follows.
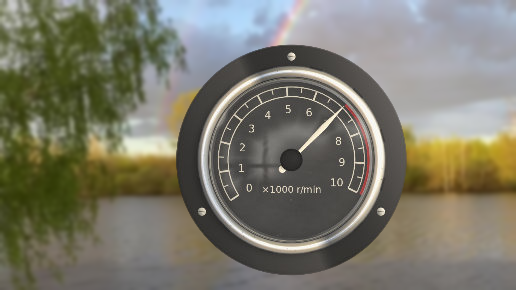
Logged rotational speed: 7000 (rpm)
